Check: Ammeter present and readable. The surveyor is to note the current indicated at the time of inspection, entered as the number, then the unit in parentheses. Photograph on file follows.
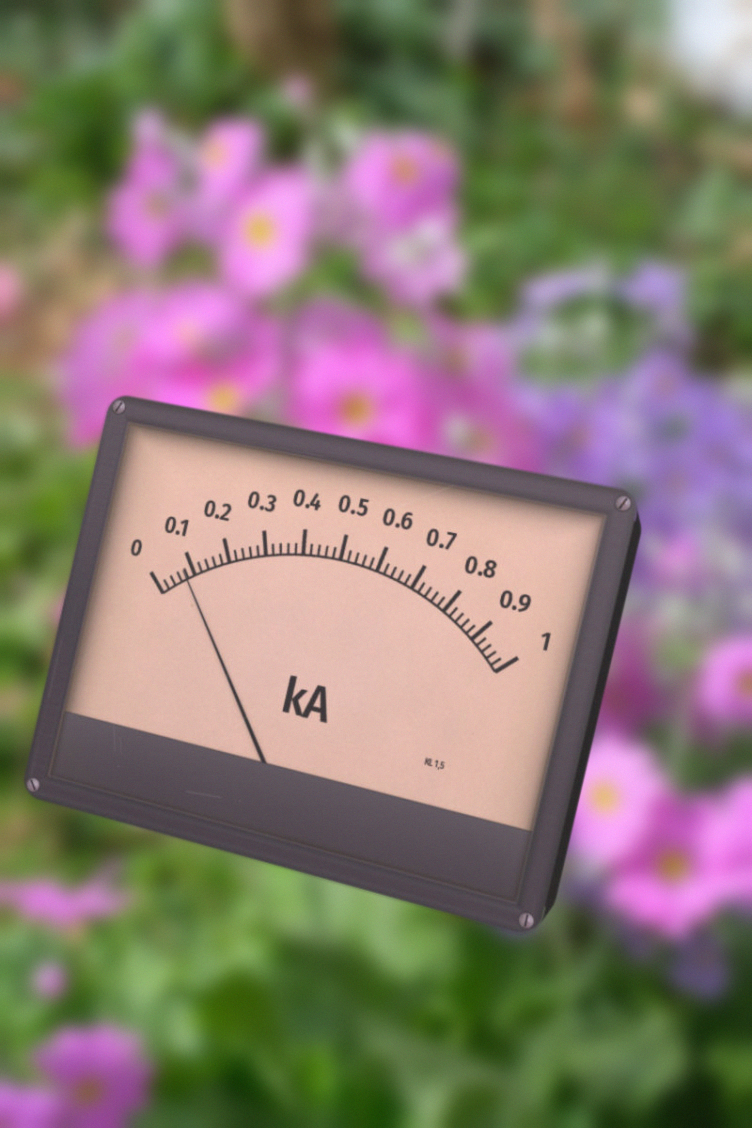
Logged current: 0.08 (kA)
